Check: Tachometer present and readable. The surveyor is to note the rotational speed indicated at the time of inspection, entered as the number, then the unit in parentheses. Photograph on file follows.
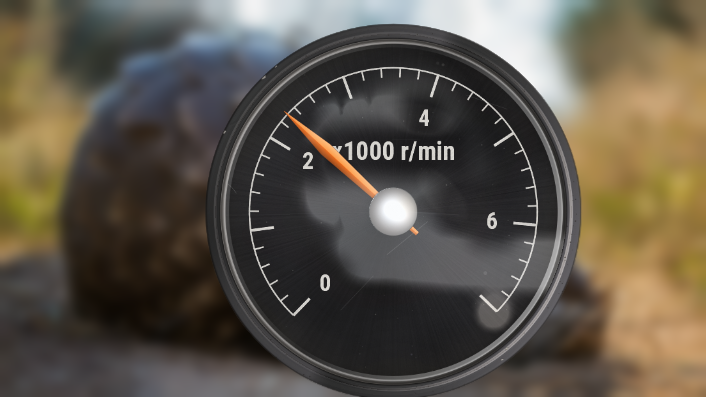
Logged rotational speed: 2300 (rpm)
